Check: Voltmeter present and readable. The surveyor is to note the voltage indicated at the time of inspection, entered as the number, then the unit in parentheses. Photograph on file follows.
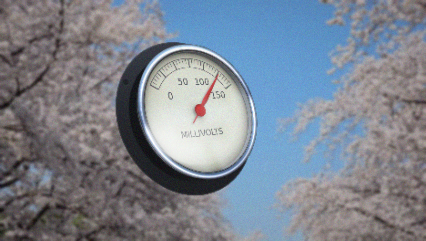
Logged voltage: 125 (mV)
